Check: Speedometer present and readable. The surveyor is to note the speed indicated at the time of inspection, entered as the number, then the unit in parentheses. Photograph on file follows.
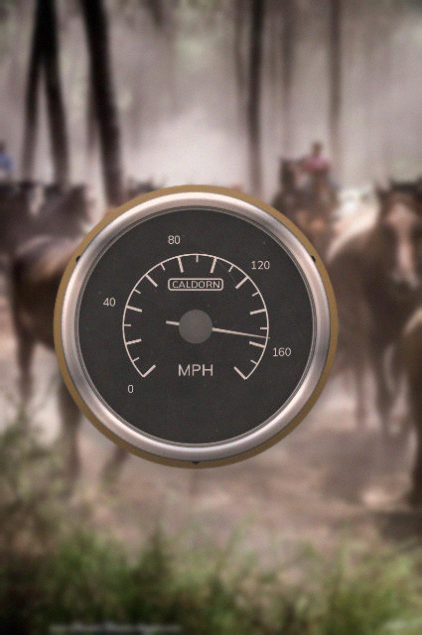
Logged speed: 155 (mph)
